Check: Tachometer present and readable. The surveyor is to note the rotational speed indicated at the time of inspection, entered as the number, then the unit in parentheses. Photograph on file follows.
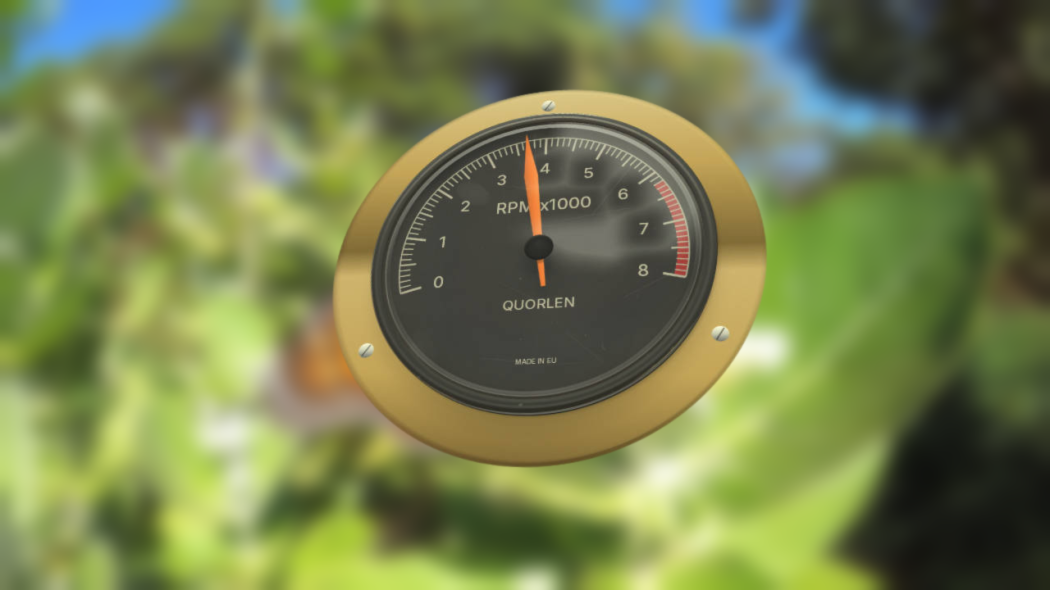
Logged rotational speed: 3700 (rpm)
